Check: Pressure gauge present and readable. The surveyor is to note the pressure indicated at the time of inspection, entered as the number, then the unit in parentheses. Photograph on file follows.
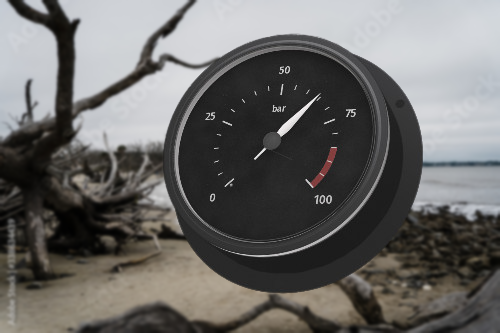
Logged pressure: 65 (bar)
